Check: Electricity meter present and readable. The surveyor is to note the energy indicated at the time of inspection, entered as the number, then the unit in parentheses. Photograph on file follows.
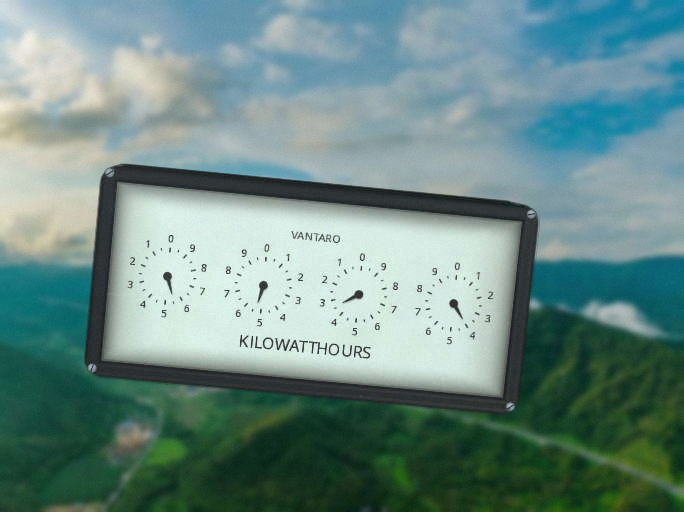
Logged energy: 5534 (kWh)
